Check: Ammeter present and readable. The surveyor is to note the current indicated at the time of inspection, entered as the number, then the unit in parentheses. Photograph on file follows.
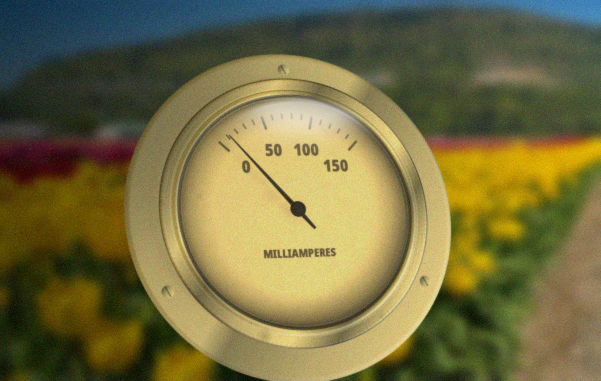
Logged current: 10 (mA)
